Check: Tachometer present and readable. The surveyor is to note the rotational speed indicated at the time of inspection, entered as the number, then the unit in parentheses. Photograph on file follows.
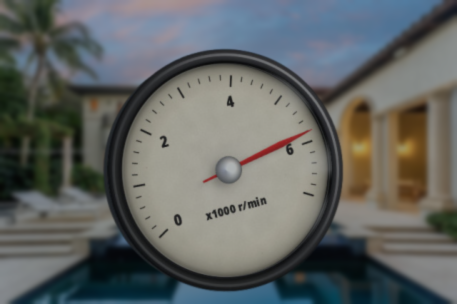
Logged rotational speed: 5800 (rpm)
